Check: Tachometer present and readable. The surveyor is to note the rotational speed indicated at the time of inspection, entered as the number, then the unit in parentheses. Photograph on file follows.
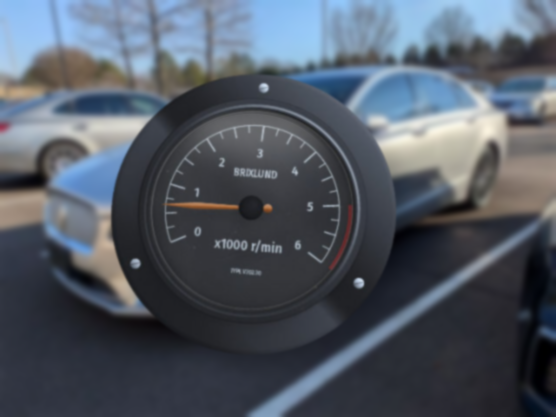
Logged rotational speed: 625 (rpm)
